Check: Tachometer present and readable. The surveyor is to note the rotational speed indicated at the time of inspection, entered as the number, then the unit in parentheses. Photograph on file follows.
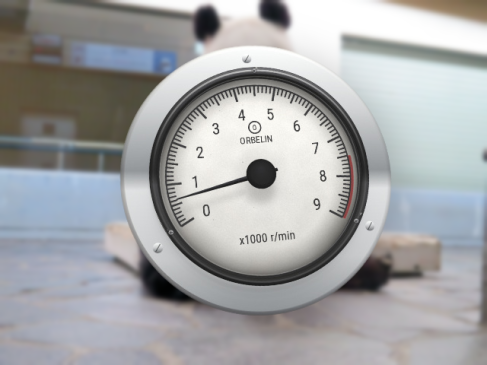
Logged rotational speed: 600 (rpm)
